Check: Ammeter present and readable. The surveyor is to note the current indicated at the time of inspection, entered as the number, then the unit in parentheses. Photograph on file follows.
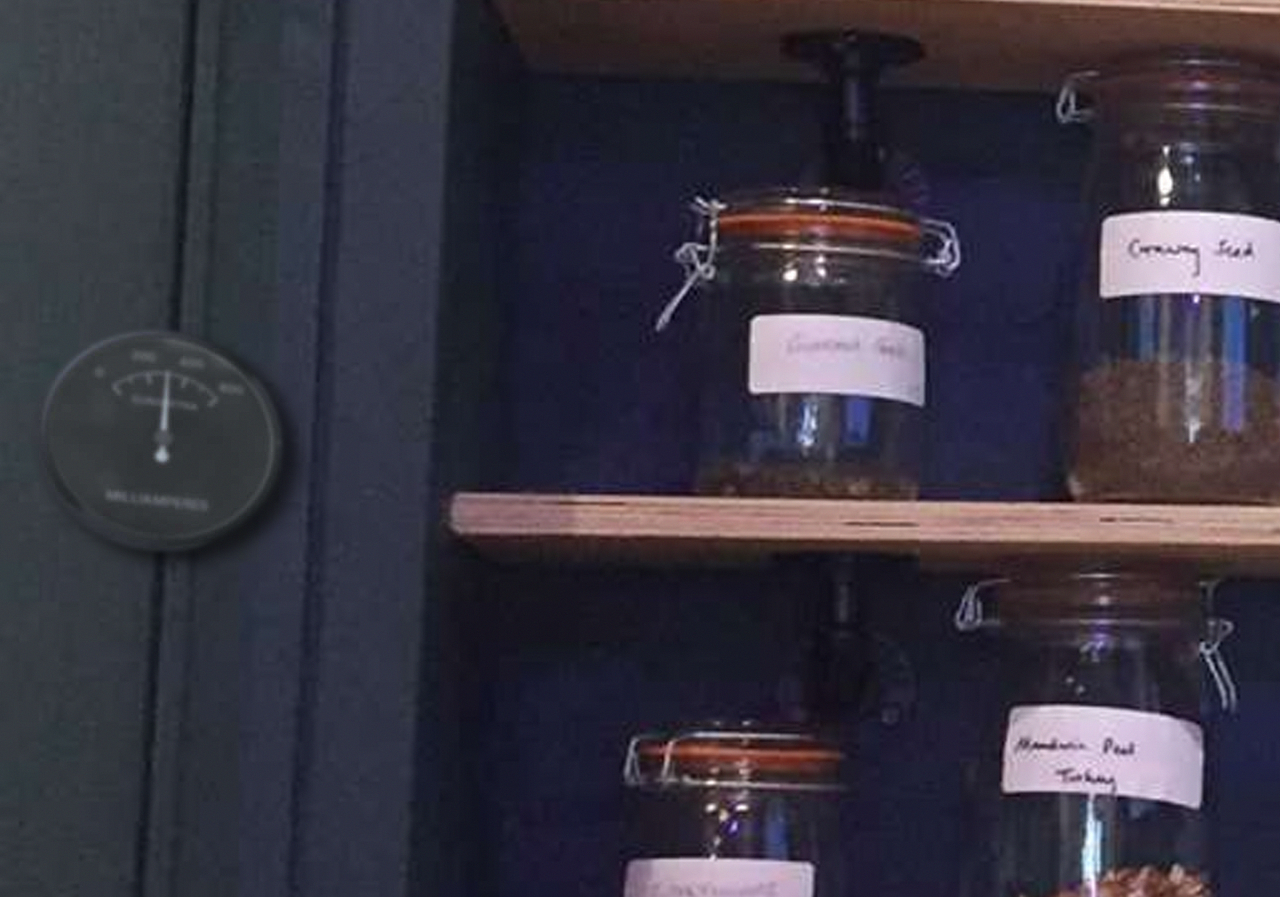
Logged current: 300 (mA)
